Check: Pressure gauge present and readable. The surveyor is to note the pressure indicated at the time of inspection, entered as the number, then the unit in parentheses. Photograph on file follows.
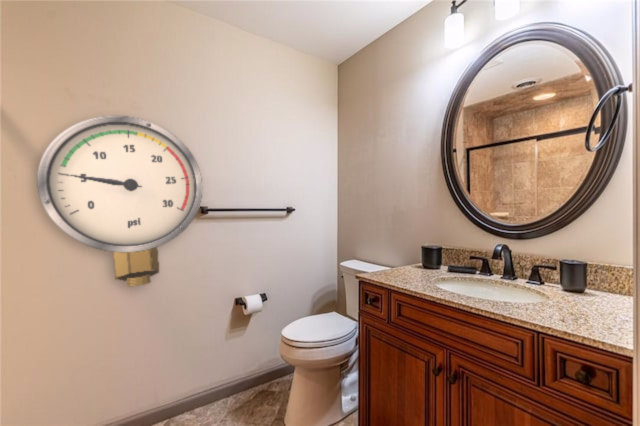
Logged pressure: 5 (psi)
